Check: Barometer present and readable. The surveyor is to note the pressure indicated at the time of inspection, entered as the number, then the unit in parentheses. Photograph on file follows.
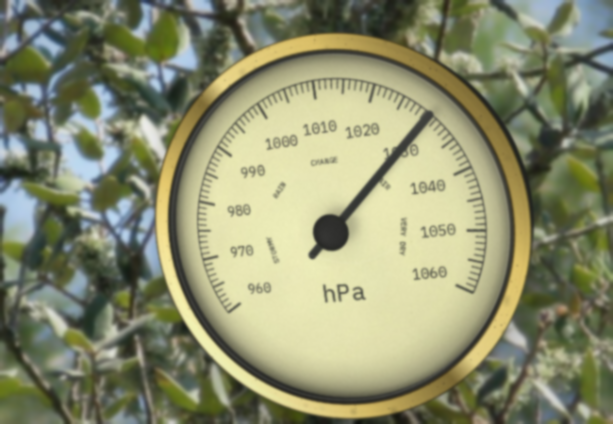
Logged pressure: 1030 (hPa)
